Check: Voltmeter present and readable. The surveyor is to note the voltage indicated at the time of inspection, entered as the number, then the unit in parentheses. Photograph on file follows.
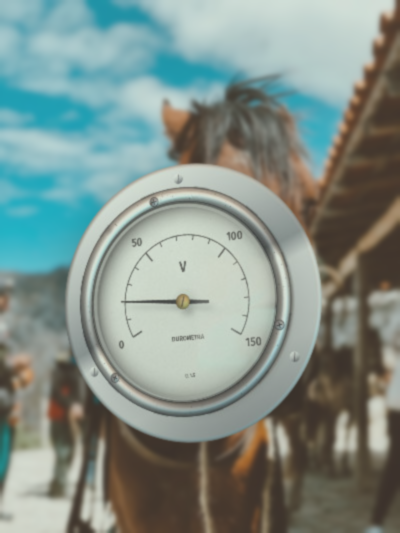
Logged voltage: 20 (V)
